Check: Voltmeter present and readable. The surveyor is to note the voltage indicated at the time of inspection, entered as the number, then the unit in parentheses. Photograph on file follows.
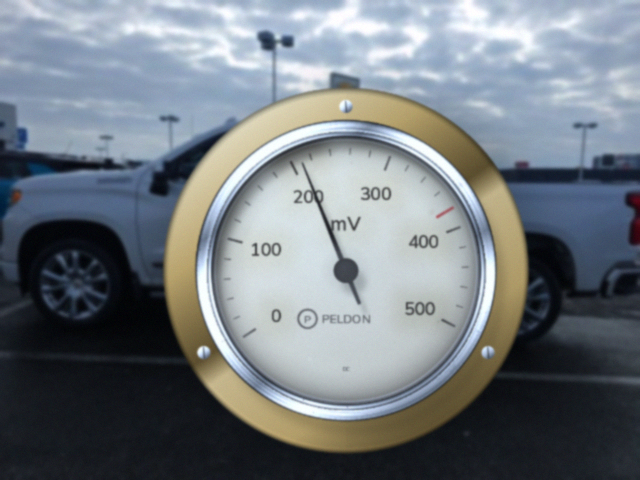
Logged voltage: 210 (mV)
